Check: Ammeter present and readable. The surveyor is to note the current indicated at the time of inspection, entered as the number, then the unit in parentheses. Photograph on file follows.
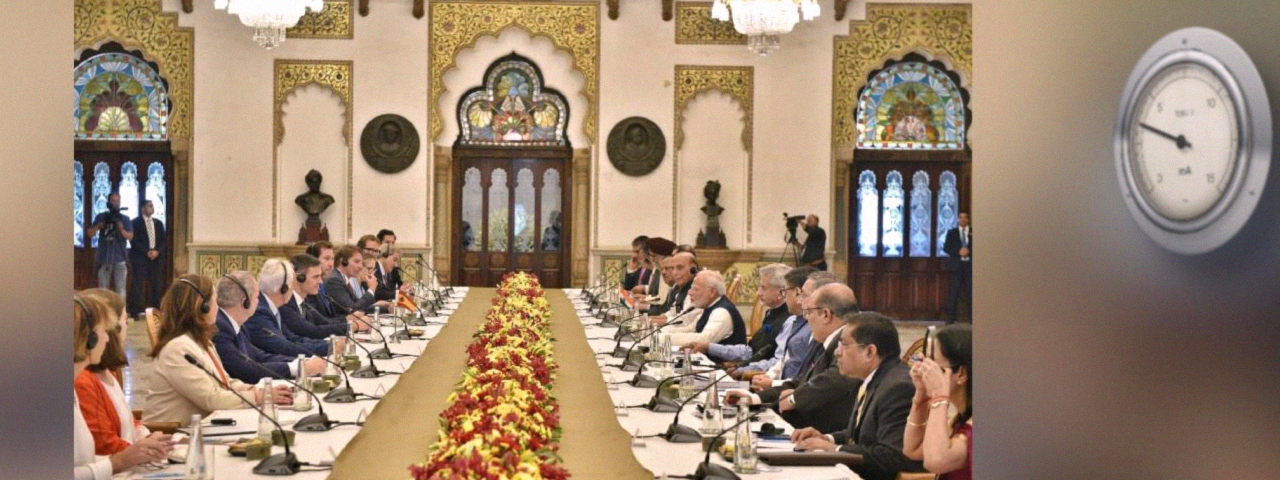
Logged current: 3.5 (mA)
